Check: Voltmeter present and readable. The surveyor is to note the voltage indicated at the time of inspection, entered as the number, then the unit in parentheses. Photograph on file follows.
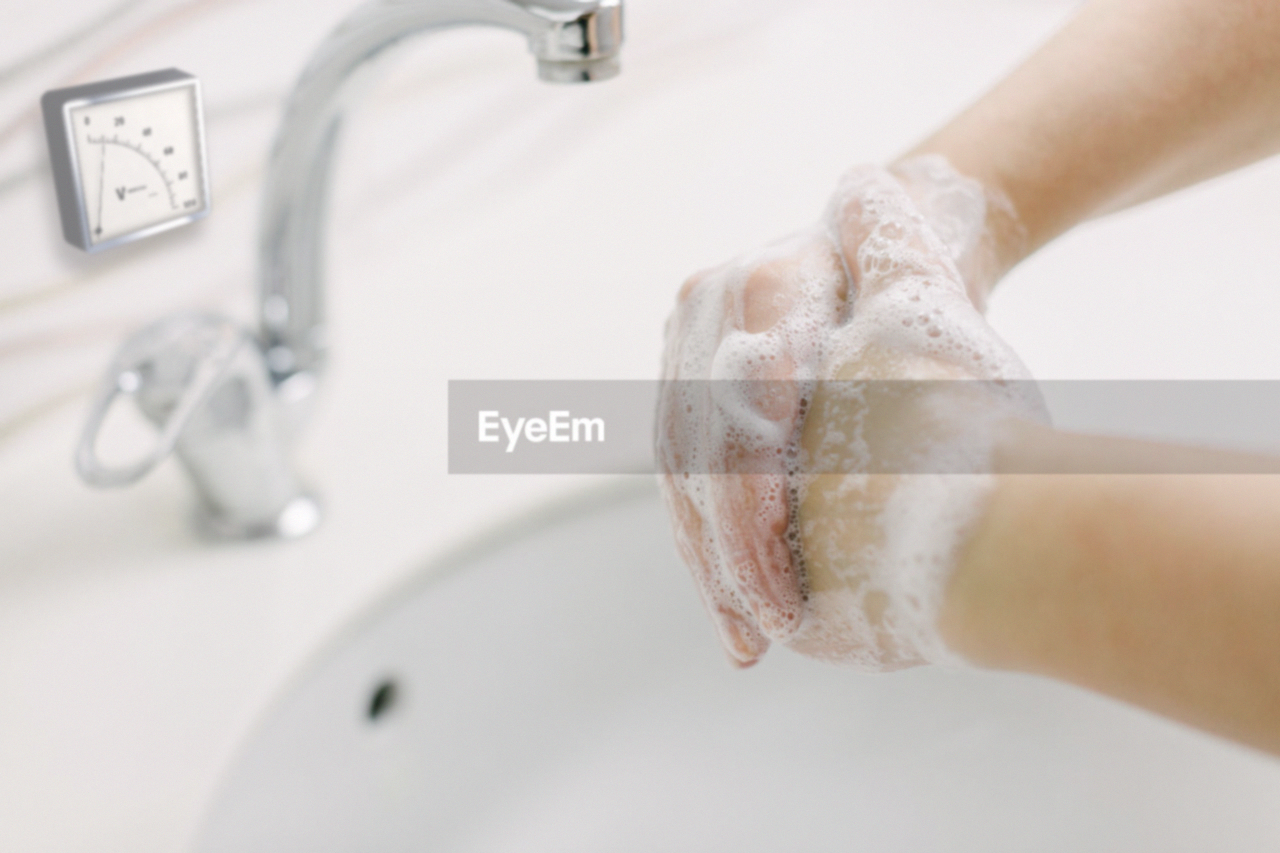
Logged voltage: 10 (V)
